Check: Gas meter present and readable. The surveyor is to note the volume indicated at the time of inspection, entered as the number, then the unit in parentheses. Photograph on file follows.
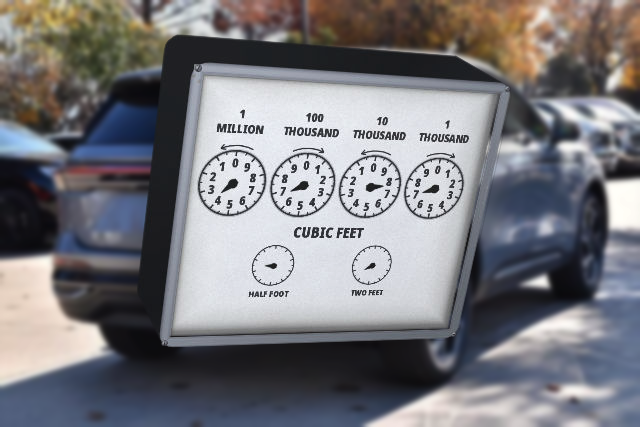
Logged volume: 367700 (ft³)
